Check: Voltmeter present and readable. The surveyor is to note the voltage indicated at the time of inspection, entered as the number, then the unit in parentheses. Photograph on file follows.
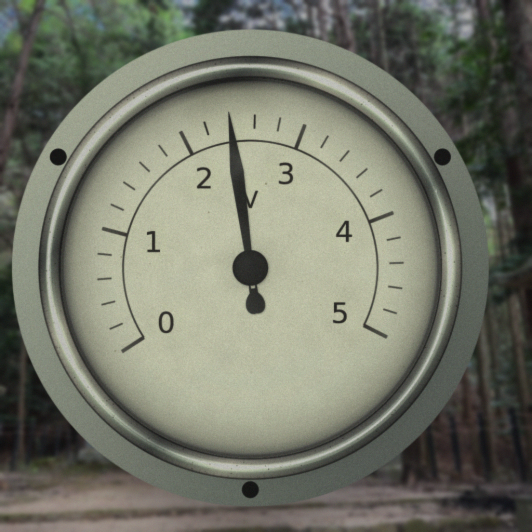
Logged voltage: 2.4 (V)
